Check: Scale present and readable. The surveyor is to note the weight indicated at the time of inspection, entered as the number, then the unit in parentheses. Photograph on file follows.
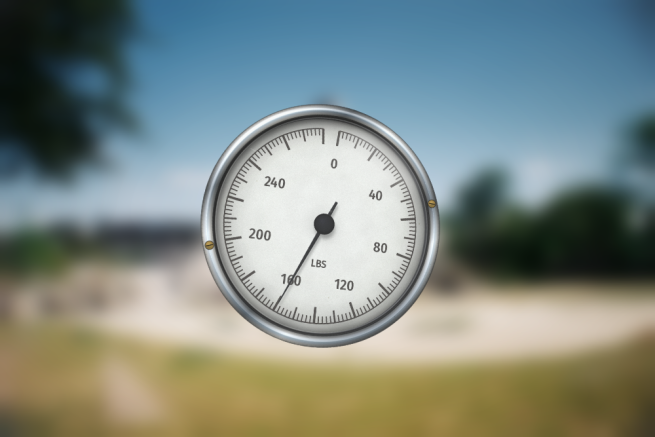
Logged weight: 160 (lb)
